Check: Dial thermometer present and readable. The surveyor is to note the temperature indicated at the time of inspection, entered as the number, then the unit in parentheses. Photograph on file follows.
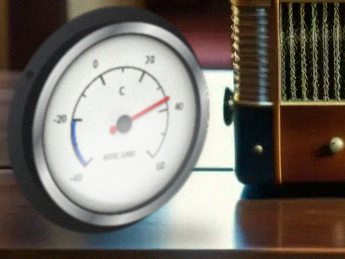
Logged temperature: 35 (°C)
